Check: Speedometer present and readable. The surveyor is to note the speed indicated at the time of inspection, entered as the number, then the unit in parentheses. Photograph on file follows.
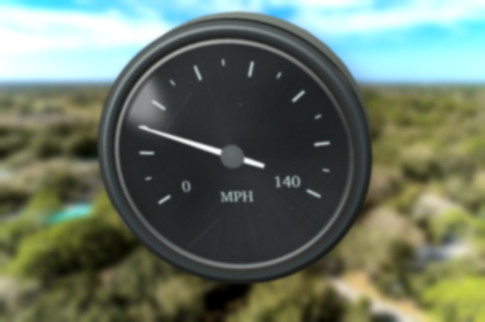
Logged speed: 30 (mph)
